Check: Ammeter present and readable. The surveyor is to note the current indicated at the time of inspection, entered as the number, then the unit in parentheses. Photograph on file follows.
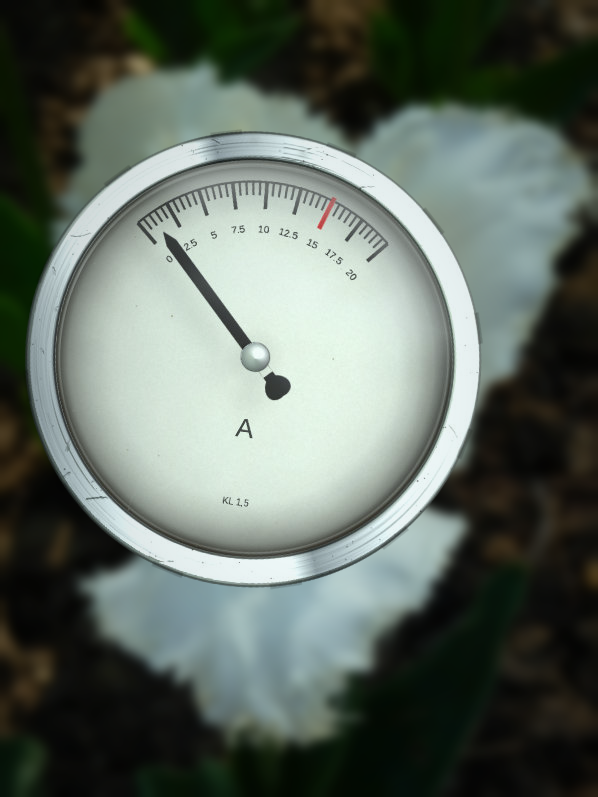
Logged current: 1 (A)
